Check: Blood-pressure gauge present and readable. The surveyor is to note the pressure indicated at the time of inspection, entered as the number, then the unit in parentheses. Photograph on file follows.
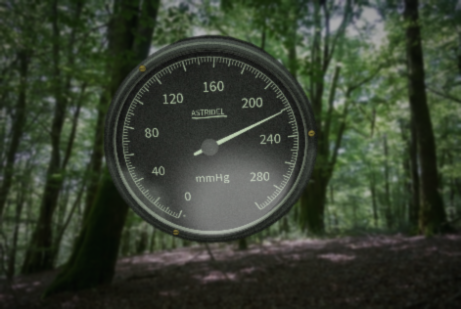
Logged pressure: 220 (mmHg)
